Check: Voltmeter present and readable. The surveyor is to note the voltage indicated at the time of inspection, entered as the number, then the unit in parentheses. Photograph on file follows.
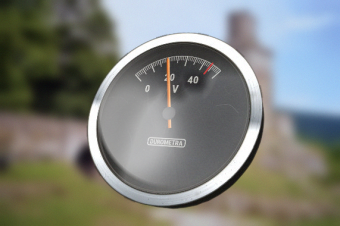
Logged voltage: 20 (V)
